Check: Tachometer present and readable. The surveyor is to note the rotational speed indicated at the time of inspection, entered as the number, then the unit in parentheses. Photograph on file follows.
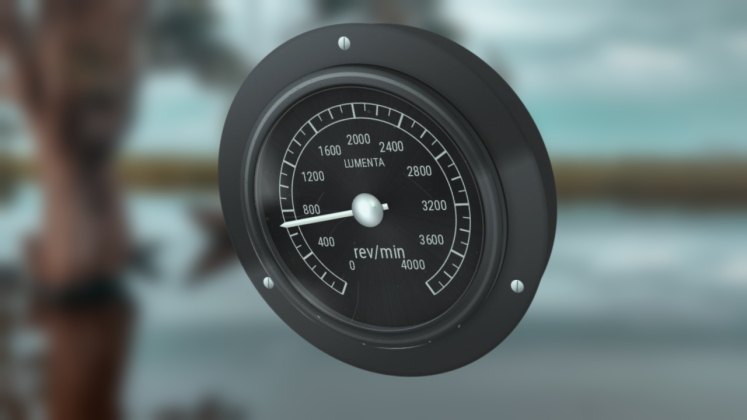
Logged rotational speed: 700 (rpm)
